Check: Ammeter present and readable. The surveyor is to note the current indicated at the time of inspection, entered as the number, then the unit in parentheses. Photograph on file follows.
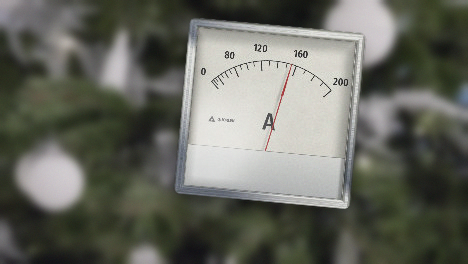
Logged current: 155 (A)
